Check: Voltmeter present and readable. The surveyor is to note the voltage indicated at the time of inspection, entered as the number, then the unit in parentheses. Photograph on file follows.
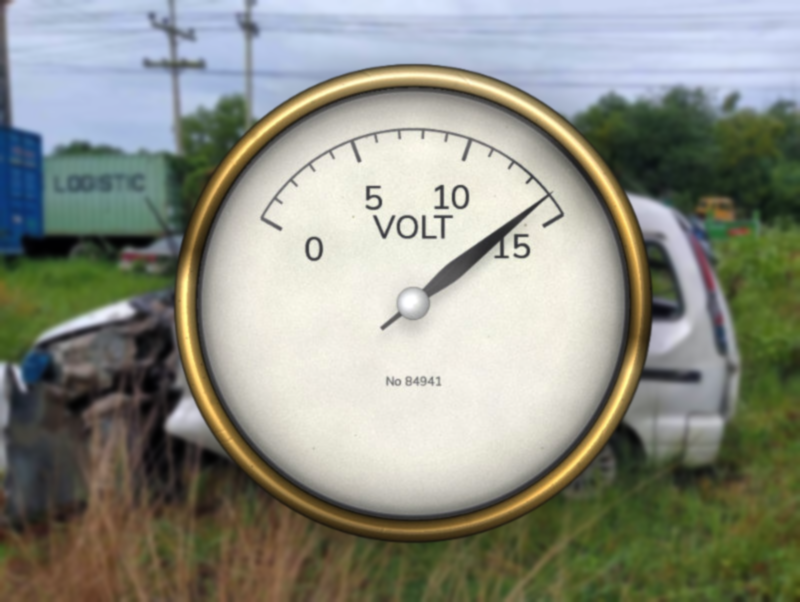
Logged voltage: 14 (V)
